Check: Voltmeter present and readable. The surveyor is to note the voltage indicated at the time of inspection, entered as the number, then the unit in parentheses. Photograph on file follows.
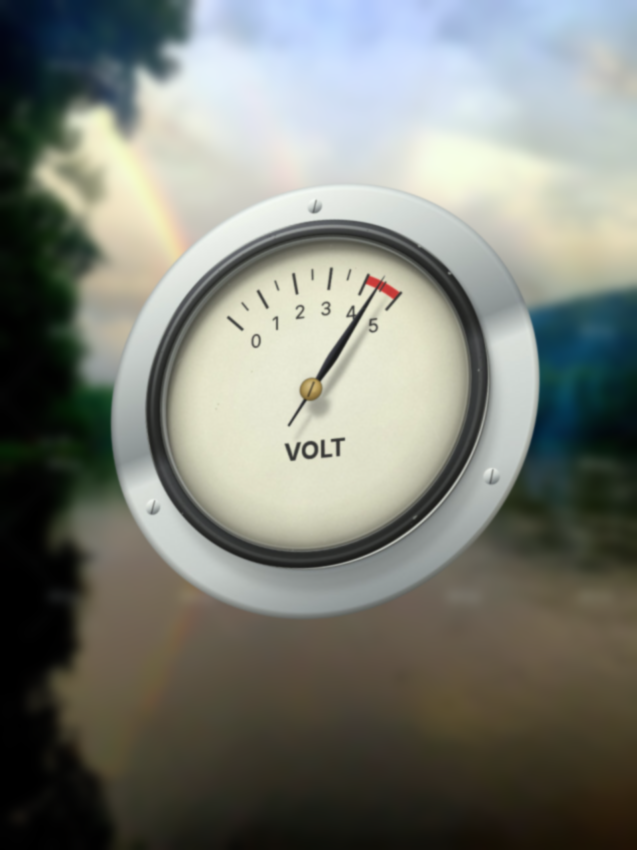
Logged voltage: 4.5 (V)
